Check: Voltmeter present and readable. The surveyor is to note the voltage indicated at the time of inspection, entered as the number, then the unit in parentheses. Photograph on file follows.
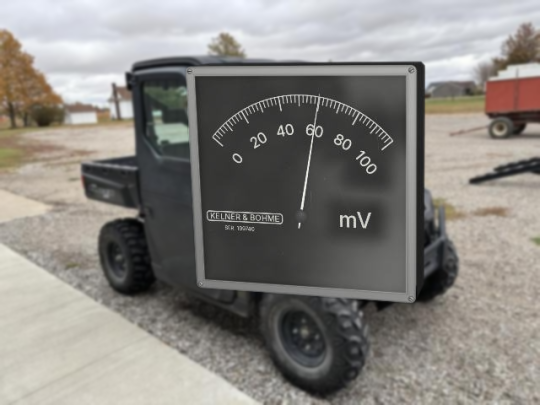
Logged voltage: 60 (mV)
